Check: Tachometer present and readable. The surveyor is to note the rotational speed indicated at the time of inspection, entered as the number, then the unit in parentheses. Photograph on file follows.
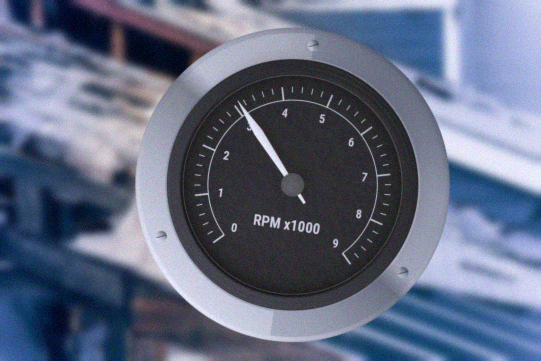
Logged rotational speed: 3100 (rpm)
